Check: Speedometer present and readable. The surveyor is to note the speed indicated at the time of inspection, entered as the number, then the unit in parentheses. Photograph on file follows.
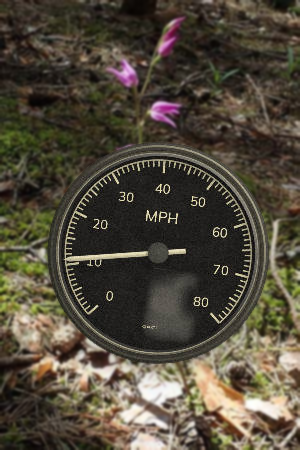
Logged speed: 11 (mph)
